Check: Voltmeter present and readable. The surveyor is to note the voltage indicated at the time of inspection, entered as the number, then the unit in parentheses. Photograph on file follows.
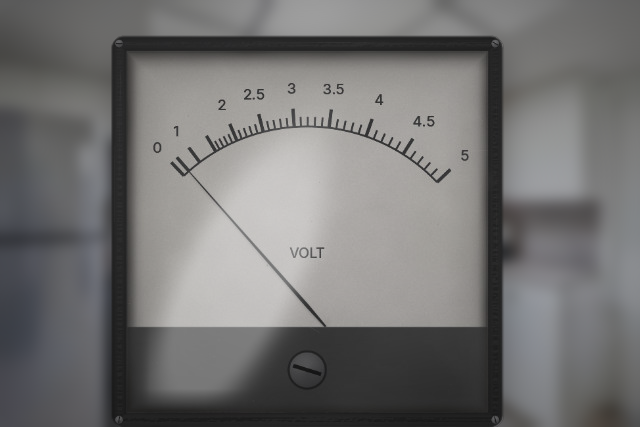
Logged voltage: 0.5 (V)
